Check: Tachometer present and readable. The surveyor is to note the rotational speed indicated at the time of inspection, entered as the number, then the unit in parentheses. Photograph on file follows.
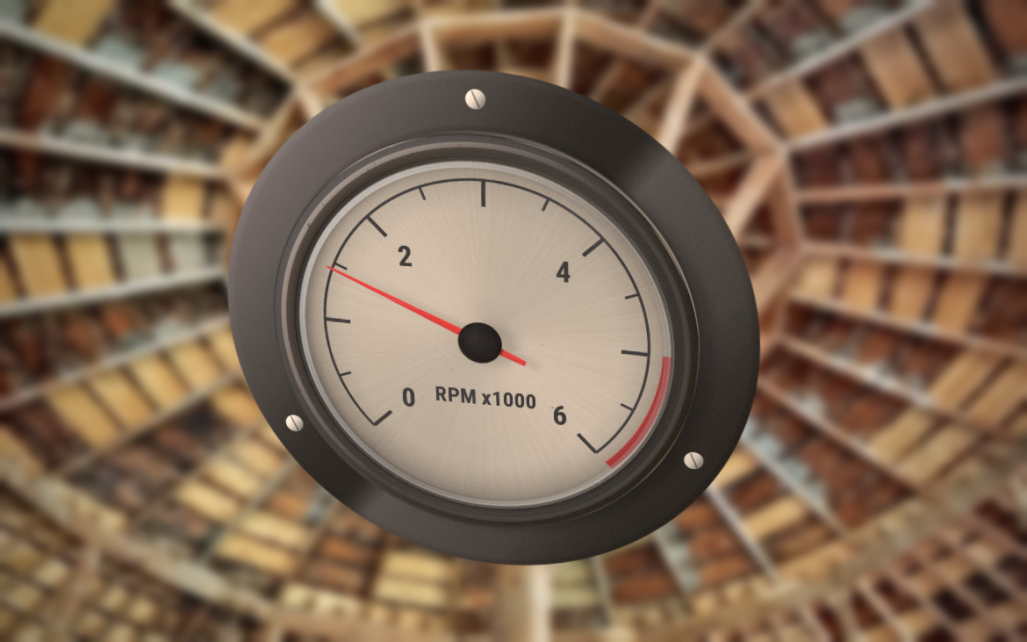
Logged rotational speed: 1500 (rpm)
